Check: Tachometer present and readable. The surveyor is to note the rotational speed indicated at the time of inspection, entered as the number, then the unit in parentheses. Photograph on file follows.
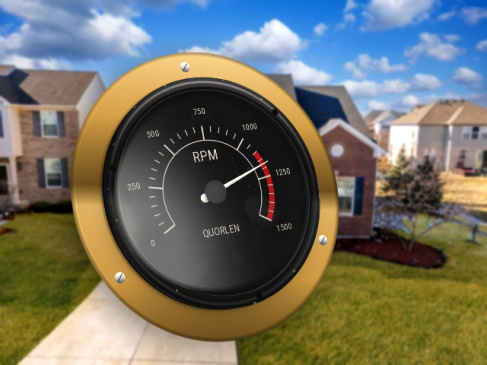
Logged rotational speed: 1175 (rpm)
